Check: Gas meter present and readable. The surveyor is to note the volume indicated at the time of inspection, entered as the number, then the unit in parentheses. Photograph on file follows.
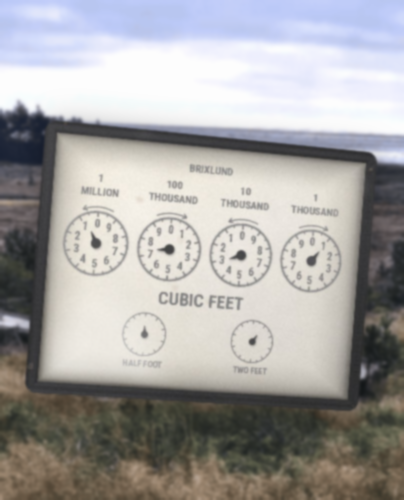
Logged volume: 73100 (ft³)
